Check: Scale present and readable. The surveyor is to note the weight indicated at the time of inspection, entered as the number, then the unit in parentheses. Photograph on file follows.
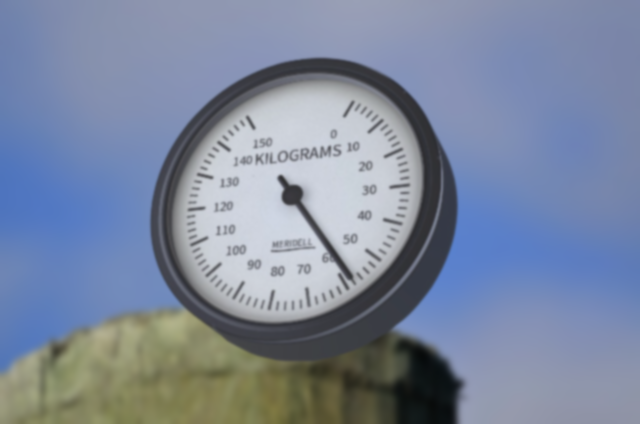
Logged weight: 58 (kg)
